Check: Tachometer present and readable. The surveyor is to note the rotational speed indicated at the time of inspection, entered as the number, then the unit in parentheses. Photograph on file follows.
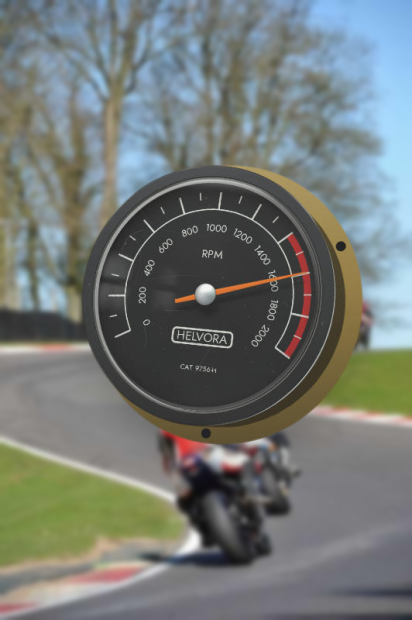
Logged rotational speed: 1600 (rpm)
